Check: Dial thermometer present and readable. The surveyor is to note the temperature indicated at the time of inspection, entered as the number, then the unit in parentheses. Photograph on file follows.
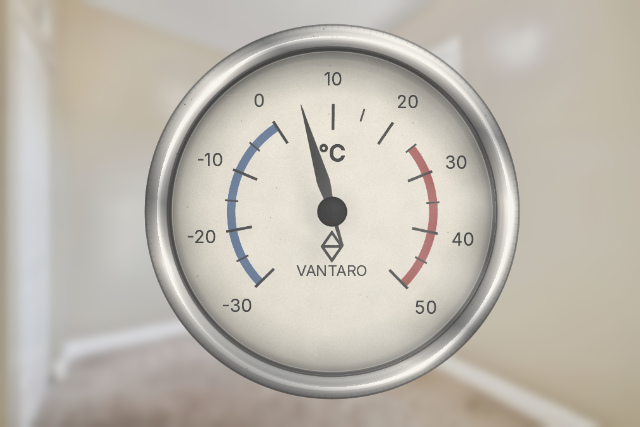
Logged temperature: 5 (°C)
